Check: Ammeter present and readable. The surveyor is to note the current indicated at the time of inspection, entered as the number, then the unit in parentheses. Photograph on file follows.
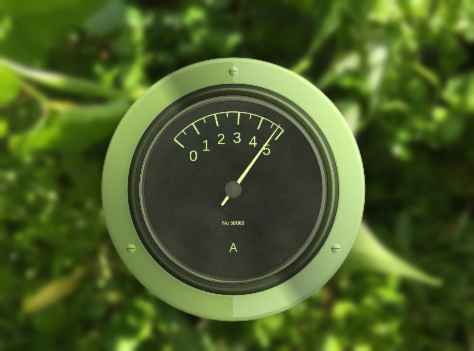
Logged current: 4.75 (A)
